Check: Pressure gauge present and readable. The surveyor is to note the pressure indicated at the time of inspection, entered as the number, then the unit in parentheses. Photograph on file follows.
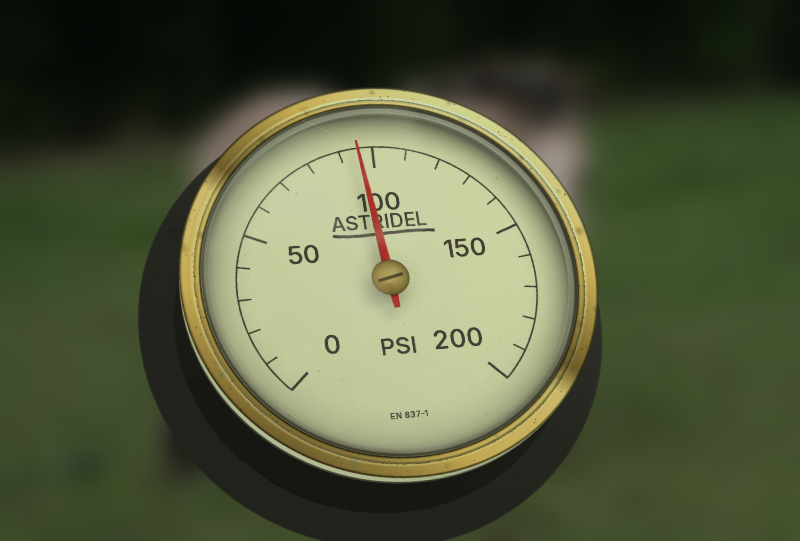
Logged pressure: 95 (psi)
